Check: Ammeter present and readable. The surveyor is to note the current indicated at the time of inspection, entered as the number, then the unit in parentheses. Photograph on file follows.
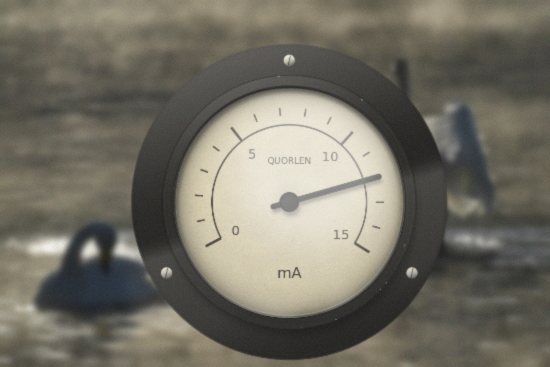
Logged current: 12 (mA)
